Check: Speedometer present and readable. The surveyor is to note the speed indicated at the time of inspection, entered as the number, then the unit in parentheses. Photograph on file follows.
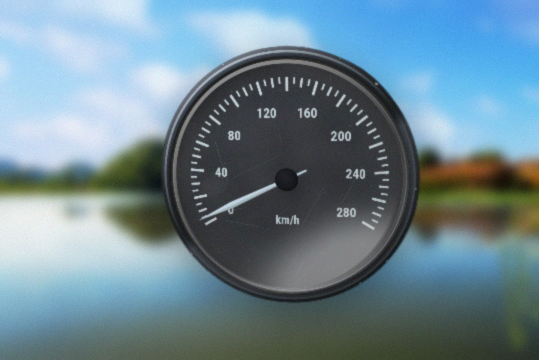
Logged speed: 5 (km/h)
